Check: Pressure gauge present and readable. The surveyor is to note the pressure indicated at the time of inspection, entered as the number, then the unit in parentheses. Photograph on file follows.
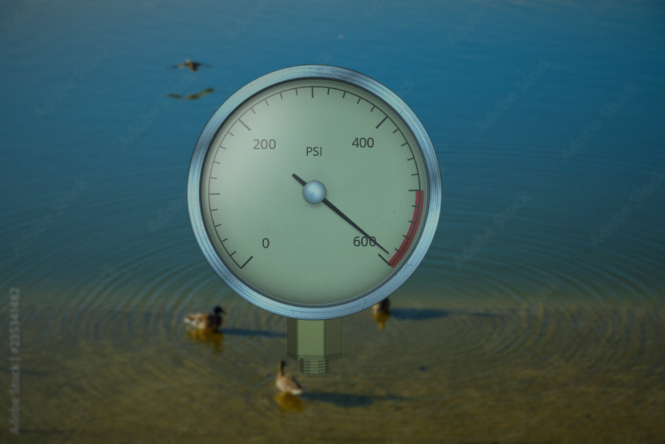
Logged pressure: 590 (psi)
